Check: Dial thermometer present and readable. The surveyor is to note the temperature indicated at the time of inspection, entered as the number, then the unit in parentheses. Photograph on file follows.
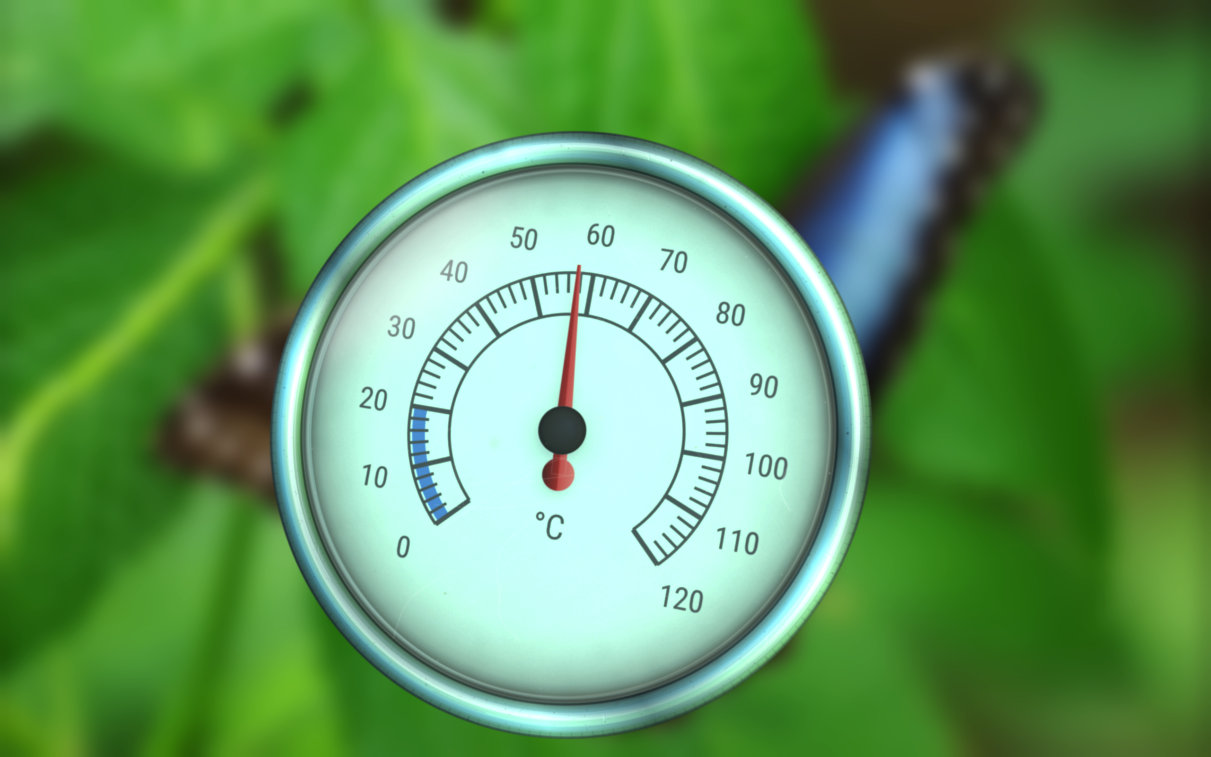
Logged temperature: 58 (°C)
